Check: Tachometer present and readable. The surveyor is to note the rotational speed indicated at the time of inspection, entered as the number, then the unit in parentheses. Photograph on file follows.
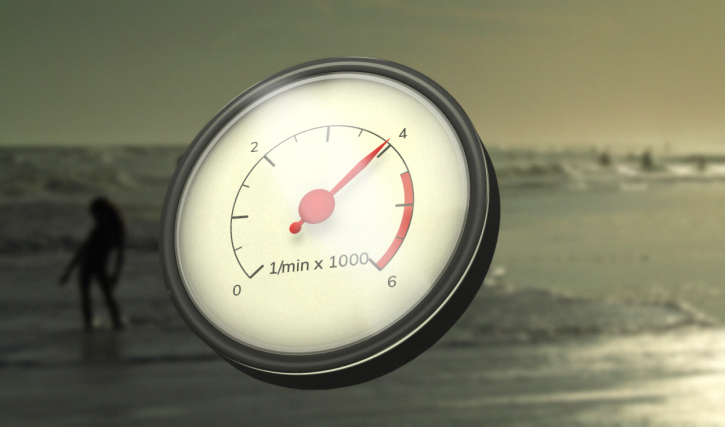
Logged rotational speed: 4000 (rpm)
